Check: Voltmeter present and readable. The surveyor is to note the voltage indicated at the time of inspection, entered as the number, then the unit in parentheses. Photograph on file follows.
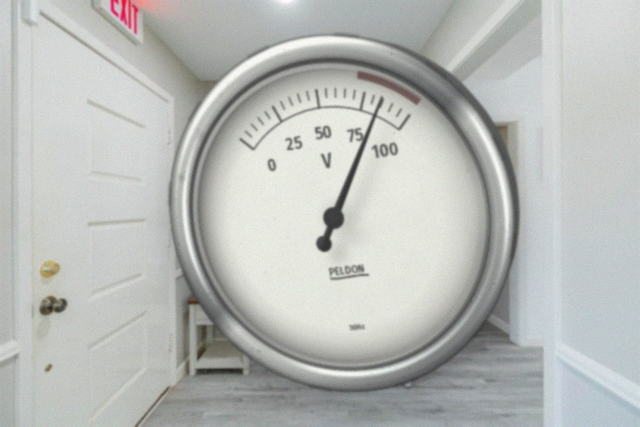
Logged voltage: 85 (V)
